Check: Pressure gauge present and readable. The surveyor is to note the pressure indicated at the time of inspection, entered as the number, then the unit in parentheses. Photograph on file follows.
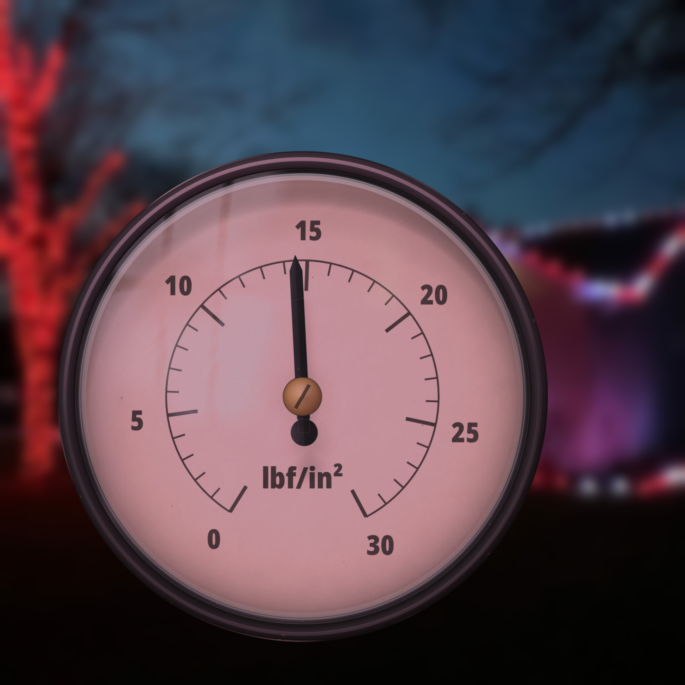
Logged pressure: 14.5 (psi)
